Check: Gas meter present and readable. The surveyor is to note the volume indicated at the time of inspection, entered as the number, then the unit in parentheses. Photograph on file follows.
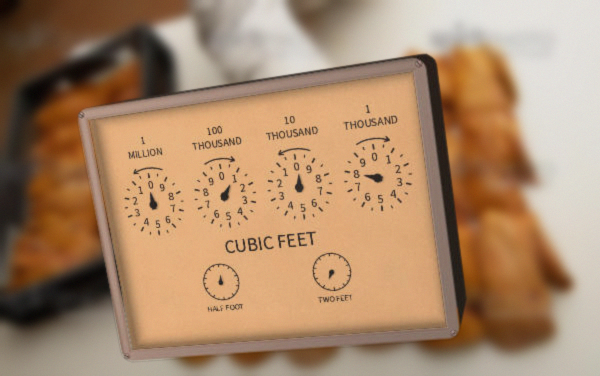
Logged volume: 9800 (ft³)
